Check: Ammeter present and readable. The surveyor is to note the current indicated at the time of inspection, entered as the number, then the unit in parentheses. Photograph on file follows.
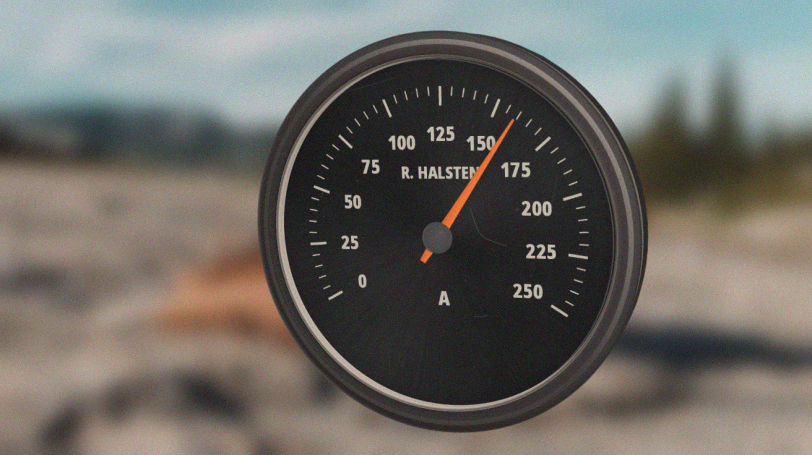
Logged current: 160 (A)
